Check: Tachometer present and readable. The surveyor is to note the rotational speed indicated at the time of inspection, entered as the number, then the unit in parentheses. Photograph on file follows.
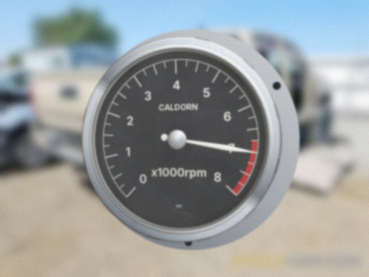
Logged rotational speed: 7000 (rpm)
